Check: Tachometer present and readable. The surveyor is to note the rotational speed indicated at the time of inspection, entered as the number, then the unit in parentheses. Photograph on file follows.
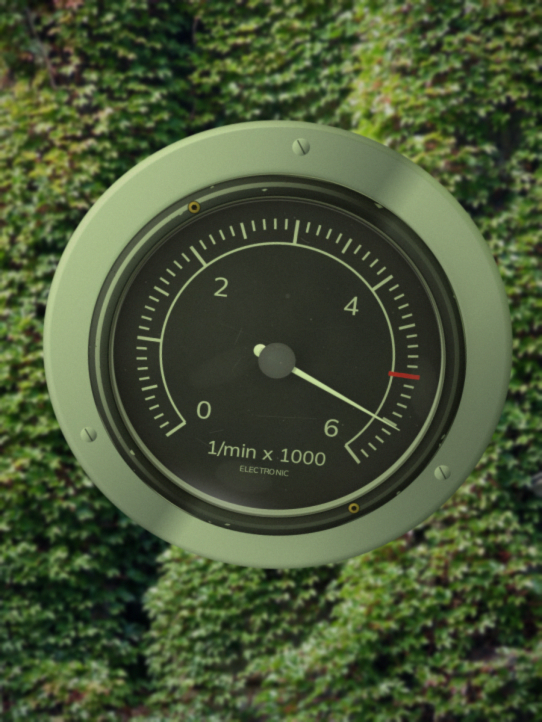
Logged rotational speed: 5500 (rpm)
